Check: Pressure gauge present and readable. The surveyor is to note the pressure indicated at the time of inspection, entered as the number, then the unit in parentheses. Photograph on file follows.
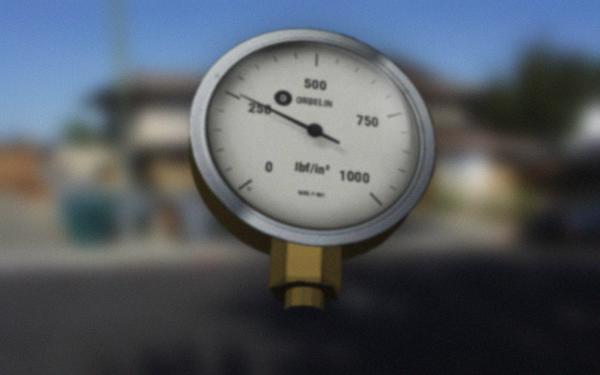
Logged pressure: 250 (psi)
